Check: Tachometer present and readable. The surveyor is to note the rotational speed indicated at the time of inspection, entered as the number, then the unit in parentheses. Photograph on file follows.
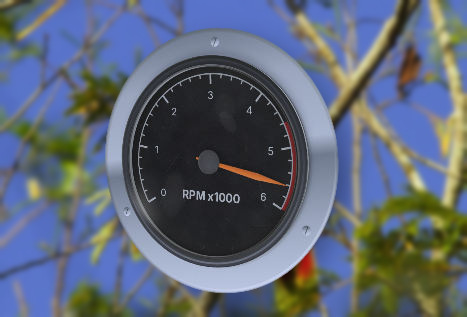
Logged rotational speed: 5600 (rpm)
